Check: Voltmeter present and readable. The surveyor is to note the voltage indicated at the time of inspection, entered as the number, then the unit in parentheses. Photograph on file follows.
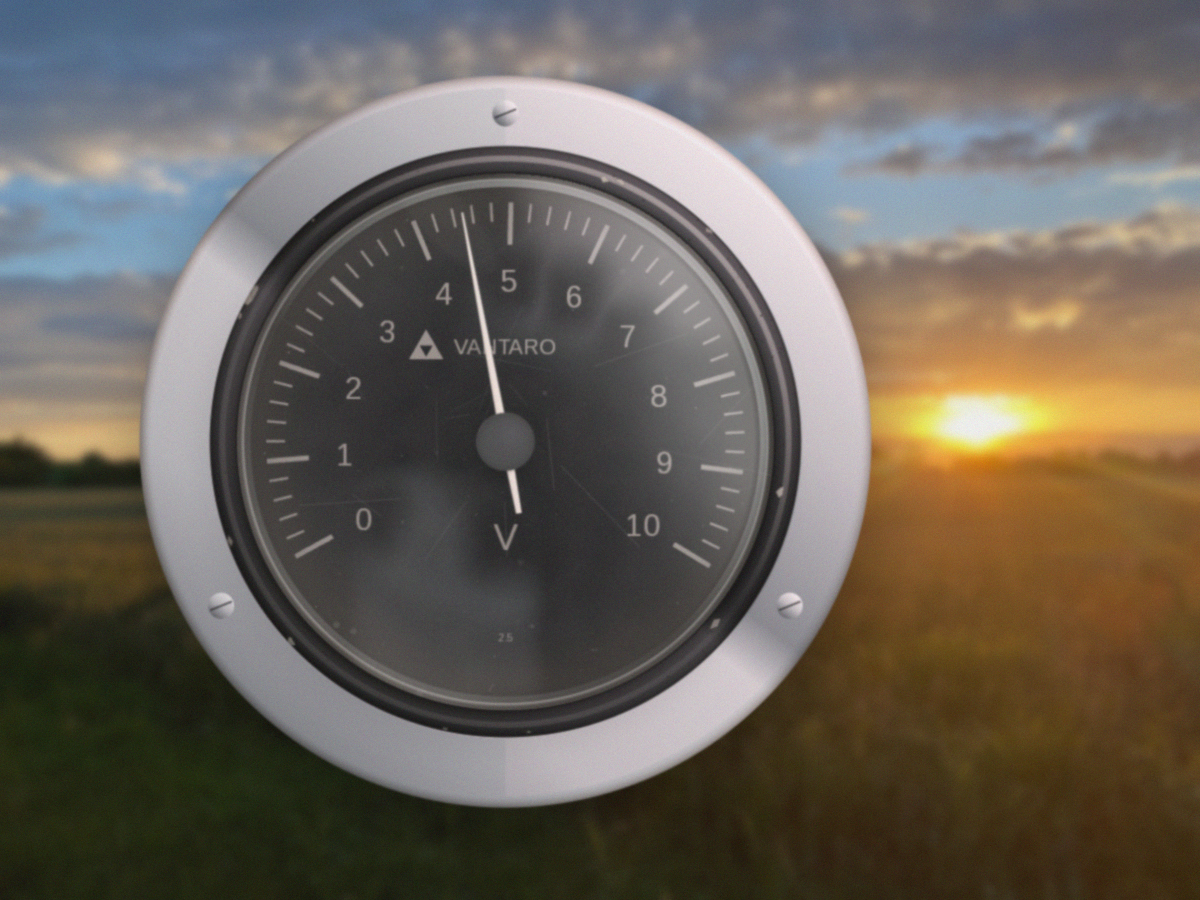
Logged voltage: 4.5 (V)
